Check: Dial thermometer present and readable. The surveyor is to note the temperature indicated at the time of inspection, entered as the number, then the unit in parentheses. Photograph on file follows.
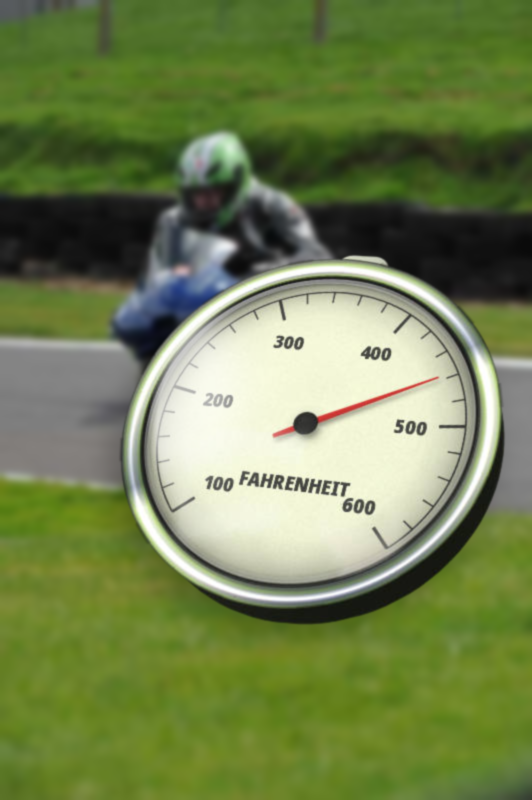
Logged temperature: 460 (°F)
